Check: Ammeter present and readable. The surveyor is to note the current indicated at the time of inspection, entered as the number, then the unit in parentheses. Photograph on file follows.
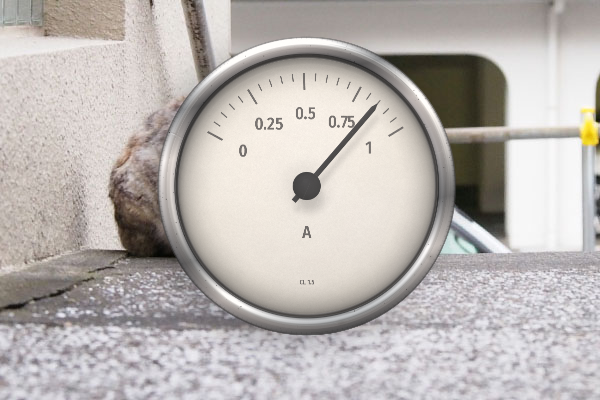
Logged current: 0.85 (A)
